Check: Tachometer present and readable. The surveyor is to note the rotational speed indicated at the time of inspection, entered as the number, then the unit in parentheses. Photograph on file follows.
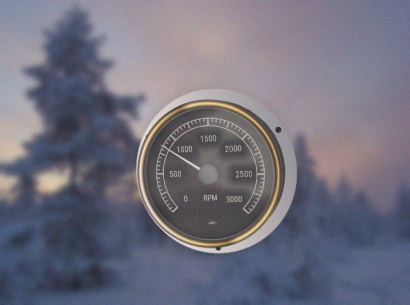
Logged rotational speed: 850 (rpm)
